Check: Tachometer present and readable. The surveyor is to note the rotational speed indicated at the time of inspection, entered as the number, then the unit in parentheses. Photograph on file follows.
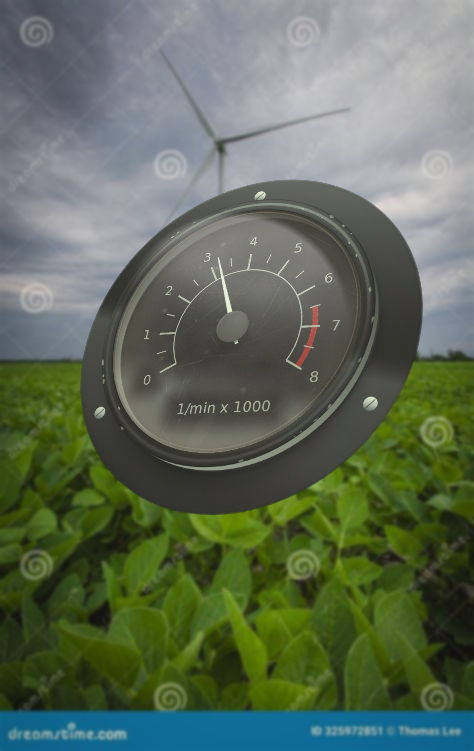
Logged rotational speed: 3250 (rpm)
